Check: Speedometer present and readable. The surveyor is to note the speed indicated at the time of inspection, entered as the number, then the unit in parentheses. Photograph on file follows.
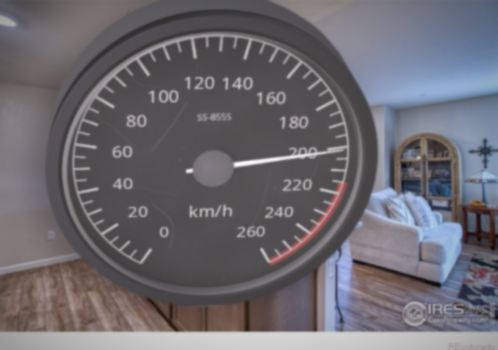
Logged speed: 200 (km/h)
